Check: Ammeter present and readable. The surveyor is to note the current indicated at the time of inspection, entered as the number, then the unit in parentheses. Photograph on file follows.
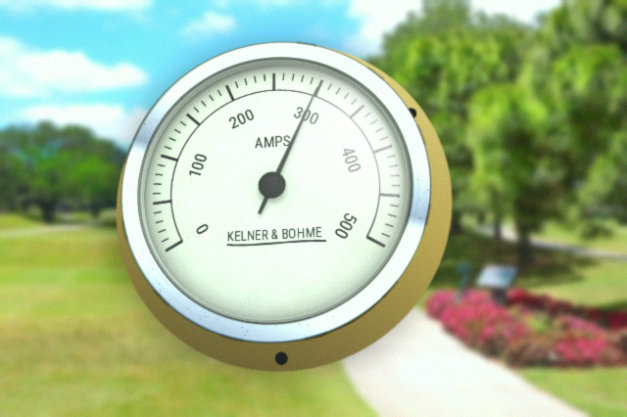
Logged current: 300 (A)
